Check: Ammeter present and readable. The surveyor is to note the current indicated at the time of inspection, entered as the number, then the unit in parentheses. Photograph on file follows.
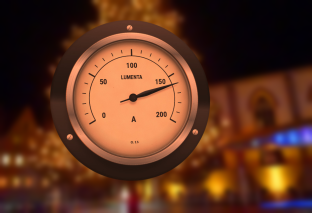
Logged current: 160 (A)
